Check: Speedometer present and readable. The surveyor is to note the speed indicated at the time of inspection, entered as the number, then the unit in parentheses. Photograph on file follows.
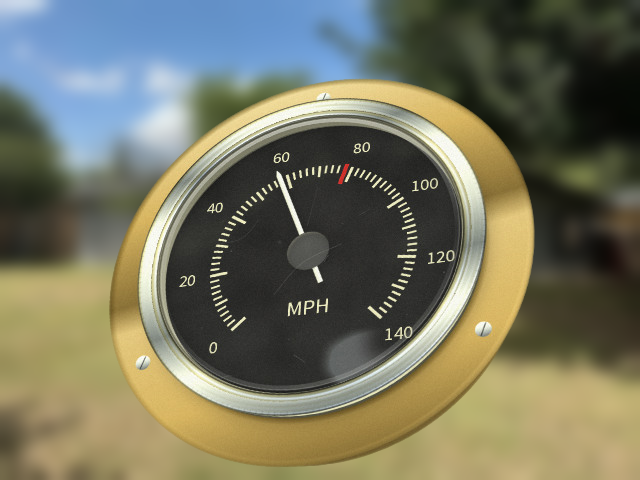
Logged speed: 58 (mph)
